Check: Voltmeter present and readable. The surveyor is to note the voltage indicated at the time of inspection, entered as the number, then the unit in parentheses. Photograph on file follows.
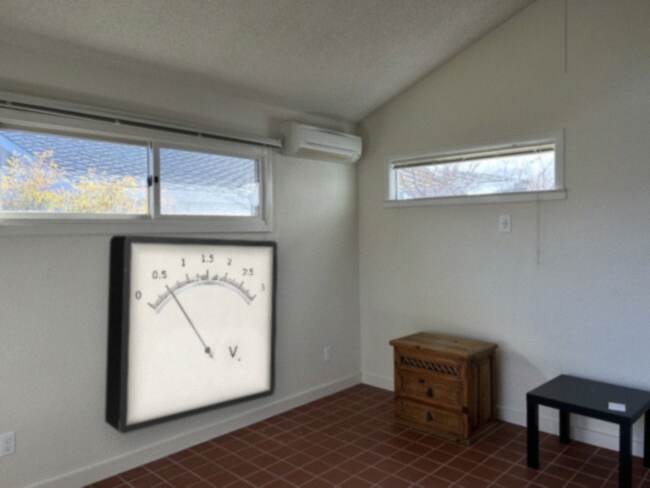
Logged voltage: 0.5 (V)
